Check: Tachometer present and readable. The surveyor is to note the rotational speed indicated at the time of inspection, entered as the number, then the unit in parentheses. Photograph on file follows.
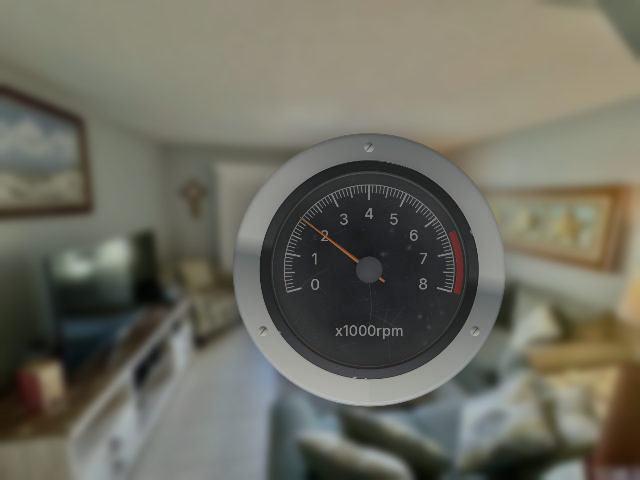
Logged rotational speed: 2000 (rpm)
